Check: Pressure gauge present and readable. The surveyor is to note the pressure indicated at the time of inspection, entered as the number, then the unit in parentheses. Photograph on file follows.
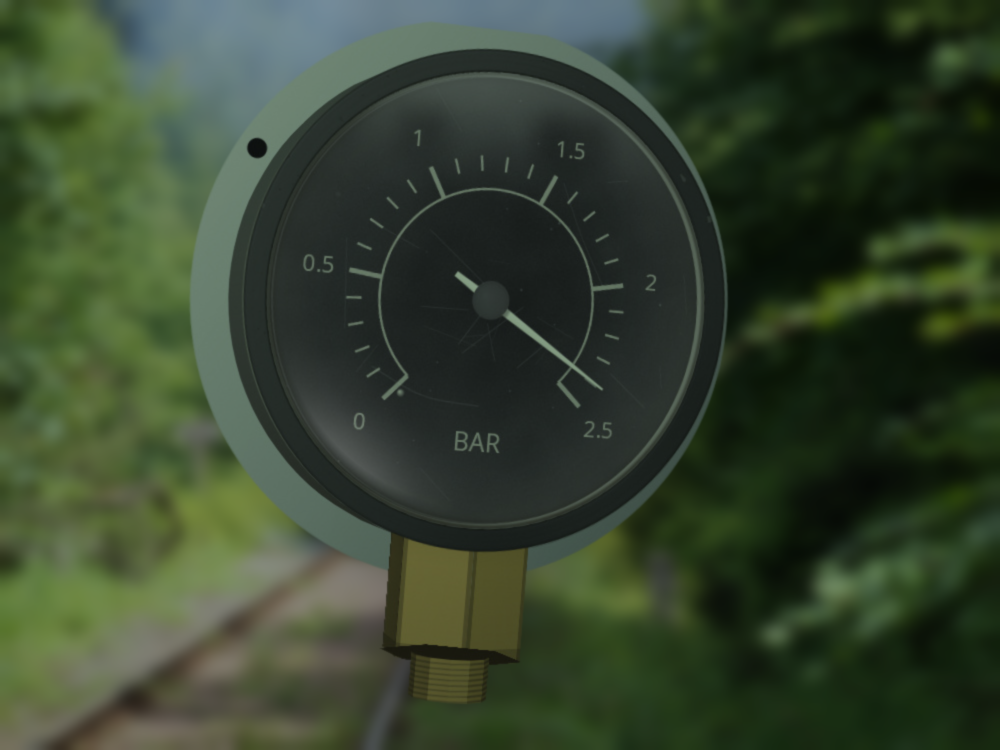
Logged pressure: 2.4 (bar)
